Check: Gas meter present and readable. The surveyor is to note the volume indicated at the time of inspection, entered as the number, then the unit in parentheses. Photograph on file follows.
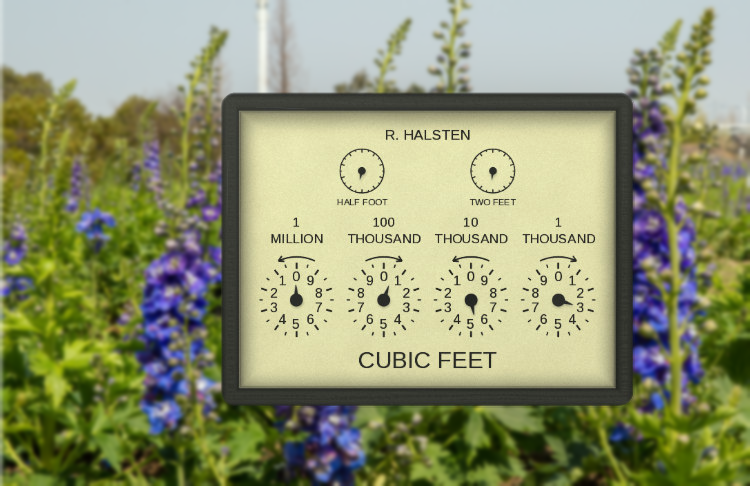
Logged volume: 5300 (ft³)
